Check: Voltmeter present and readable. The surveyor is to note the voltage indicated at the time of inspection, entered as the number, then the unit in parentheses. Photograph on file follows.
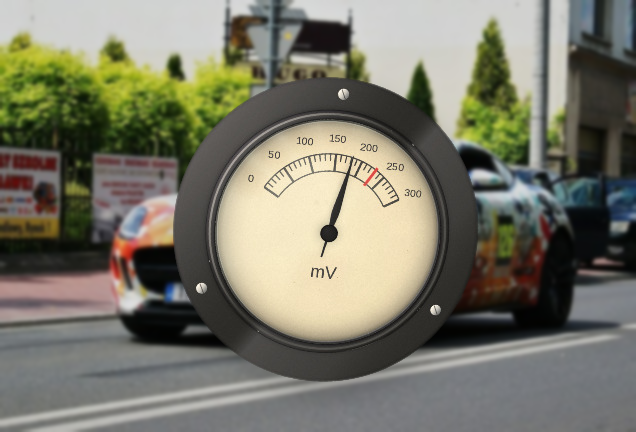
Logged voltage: 180 (mV)
